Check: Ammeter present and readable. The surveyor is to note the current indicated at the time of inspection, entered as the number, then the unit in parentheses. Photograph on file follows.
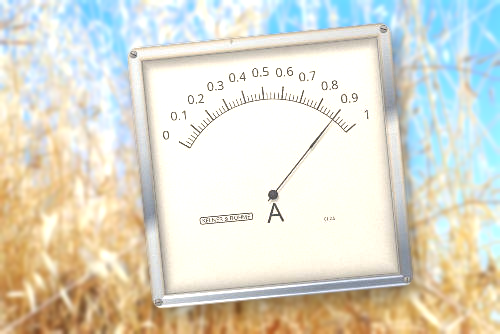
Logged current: 0.9 (A)
